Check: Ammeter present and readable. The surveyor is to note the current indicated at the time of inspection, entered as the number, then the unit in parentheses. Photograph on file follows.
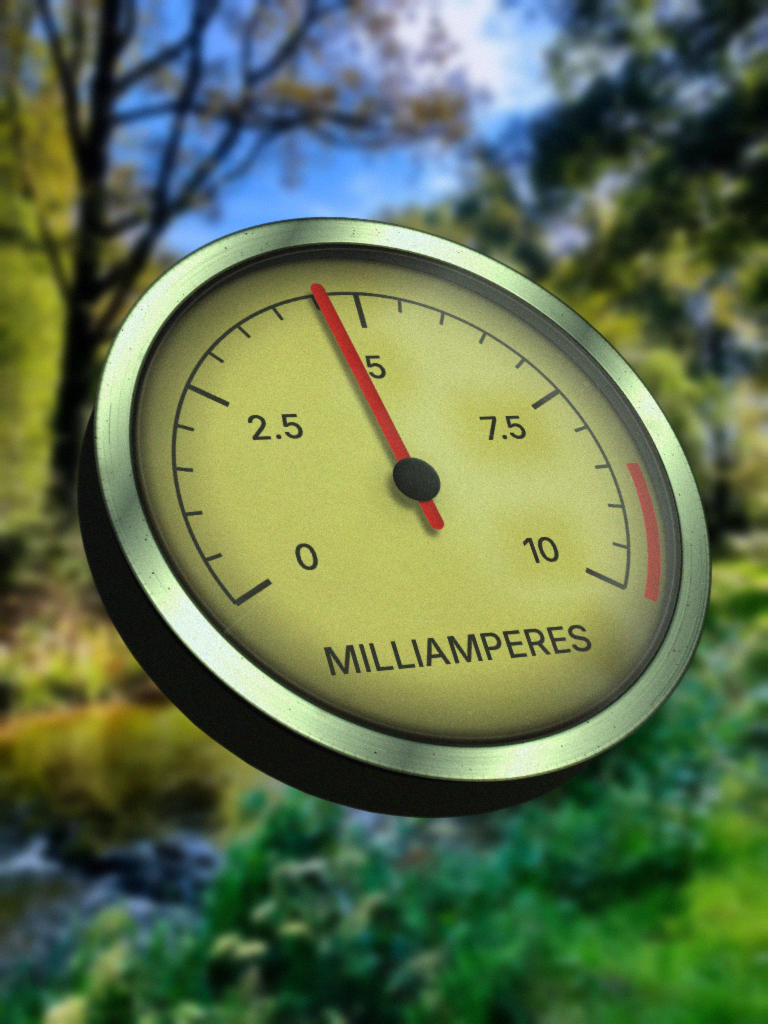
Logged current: 4.5 (mA)
